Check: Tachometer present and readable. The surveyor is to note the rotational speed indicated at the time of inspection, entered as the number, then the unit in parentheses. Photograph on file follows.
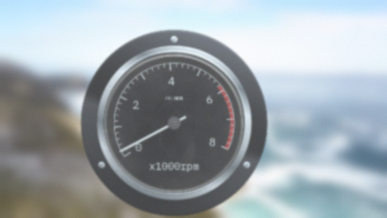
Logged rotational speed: 200 (rpm)
